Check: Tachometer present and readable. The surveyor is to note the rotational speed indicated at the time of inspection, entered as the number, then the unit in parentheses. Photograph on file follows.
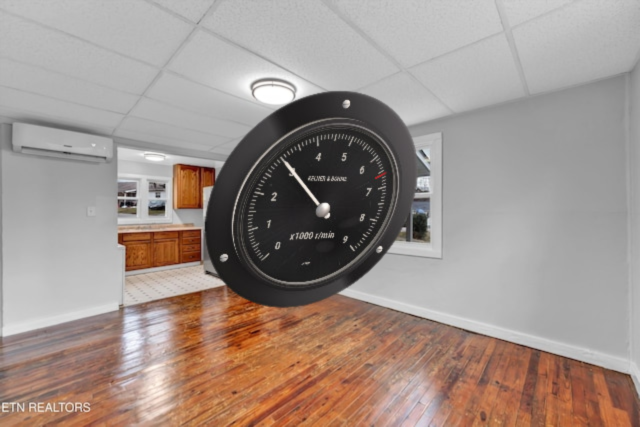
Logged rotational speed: 3000 (rpm)
